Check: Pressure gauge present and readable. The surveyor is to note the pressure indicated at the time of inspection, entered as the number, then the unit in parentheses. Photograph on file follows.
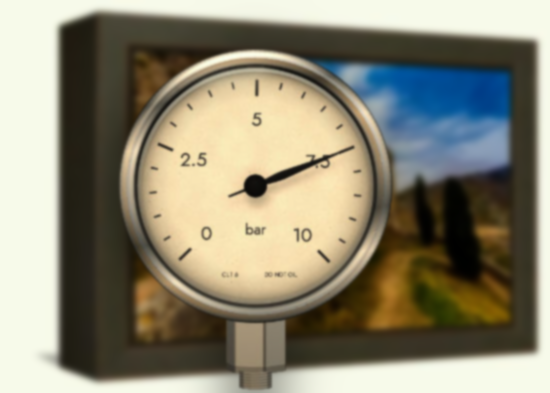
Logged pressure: 7.5 (bar)
